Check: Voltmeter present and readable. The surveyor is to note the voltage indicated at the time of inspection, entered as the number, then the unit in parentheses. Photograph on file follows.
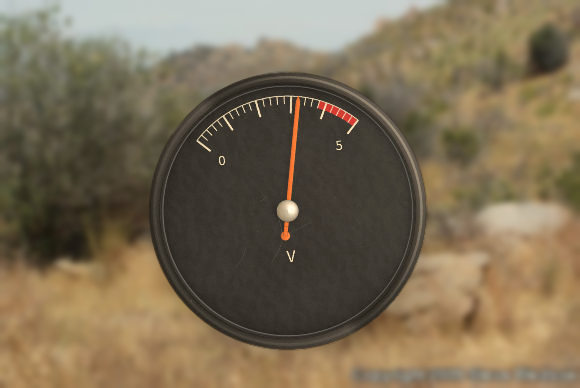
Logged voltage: 3.2 (V)
